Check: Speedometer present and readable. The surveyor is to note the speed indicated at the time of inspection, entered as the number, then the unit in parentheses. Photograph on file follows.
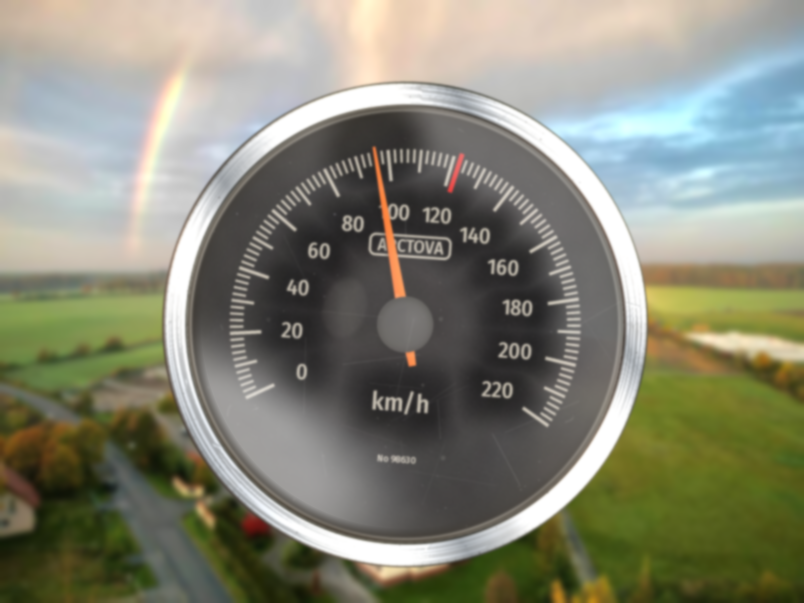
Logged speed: 96 (km/h)
